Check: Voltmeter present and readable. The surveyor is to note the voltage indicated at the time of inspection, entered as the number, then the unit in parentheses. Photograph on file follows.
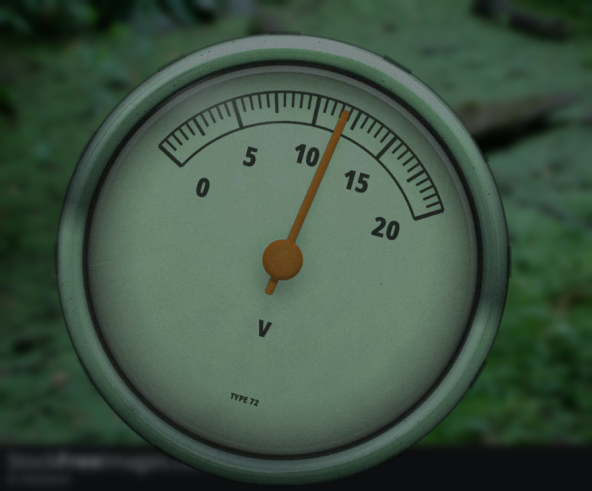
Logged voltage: 11.75 (V)
